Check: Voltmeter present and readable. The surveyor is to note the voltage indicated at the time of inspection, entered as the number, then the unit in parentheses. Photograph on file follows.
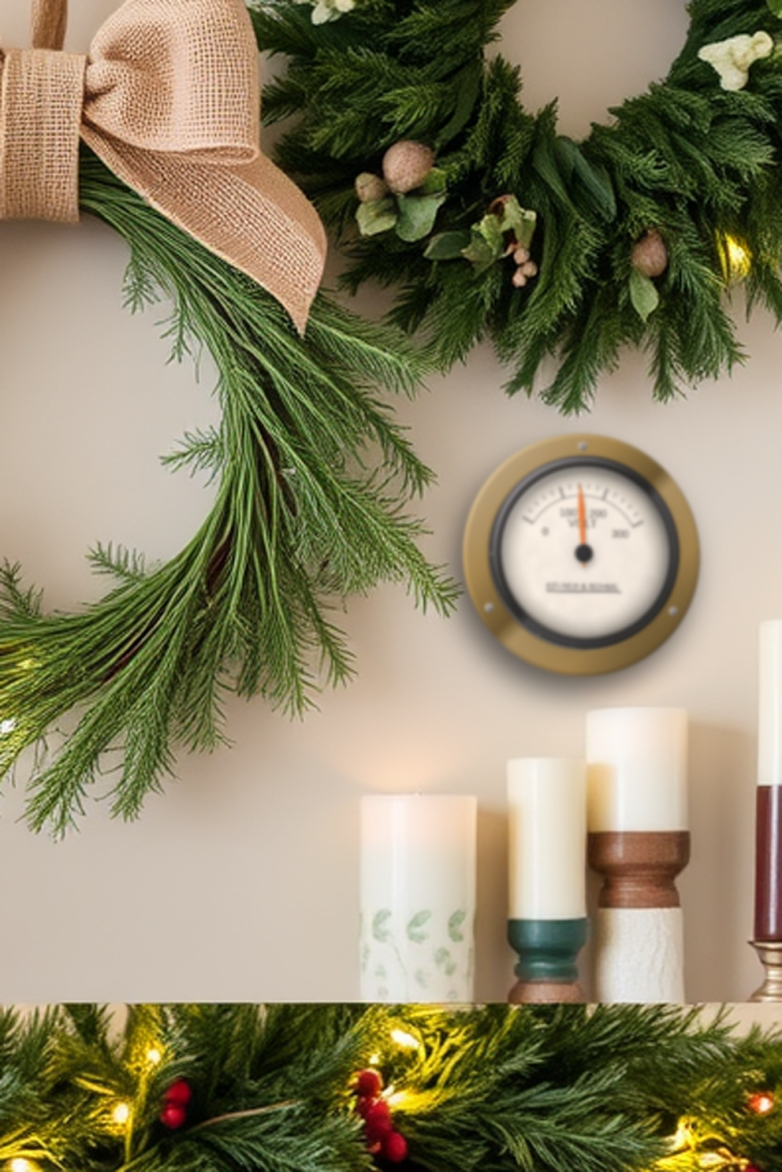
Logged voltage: 140 (V)
